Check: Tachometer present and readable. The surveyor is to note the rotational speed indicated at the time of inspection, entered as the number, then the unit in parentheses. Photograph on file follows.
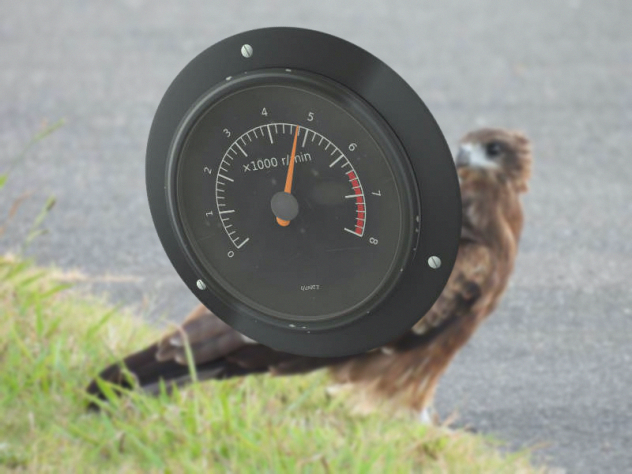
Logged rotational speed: 4800 (rpm)
